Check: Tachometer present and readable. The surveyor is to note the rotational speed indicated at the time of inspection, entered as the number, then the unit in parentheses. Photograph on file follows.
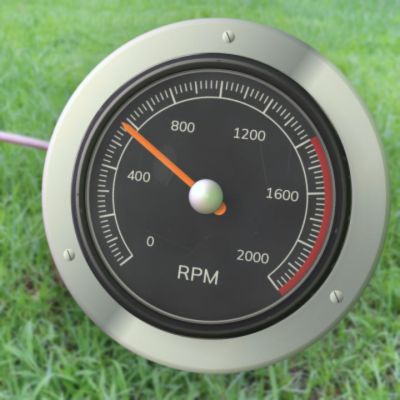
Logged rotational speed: 580 (rpm)
